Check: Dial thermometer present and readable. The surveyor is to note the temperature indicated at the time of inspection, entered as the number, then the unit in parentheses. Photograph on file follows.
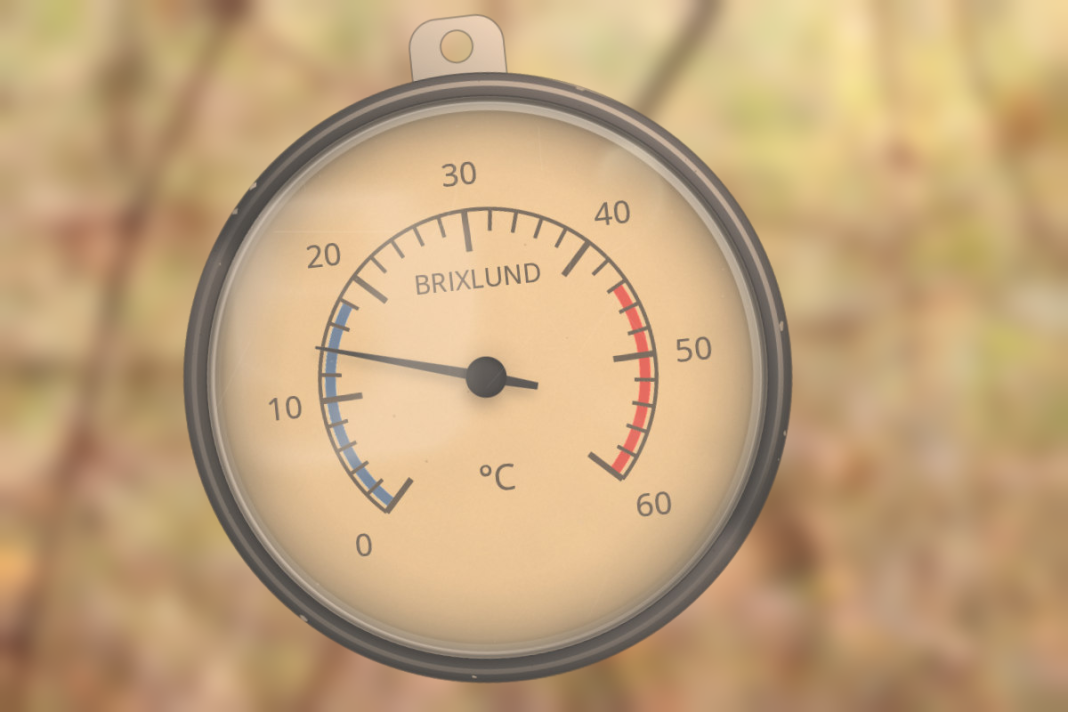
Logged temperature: 14 (°C)
